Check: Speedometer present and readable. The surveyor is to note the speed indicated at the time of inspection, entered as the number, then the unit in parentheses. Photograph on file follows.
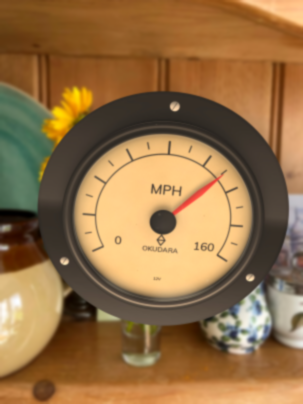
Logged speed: 110 (mph)
